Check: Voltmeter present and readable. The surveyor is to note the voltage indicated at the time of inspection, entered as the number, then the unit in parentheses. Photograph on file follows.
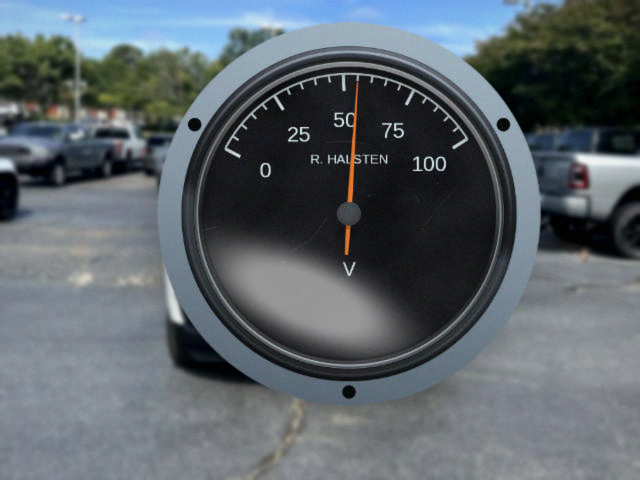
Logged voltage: 55 (V)
